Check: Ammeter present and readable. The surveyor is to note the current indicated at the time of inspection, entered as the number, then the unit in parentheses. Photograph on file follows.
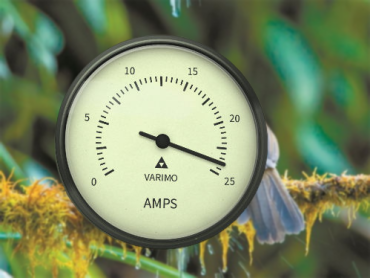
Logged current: 24 (A)
